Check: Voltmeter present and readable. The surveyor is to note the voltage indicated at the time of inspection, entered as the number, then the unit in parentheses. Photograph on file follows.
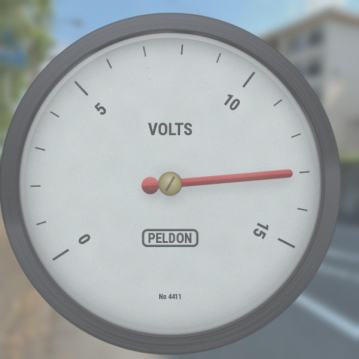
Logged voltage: 13 (V)
